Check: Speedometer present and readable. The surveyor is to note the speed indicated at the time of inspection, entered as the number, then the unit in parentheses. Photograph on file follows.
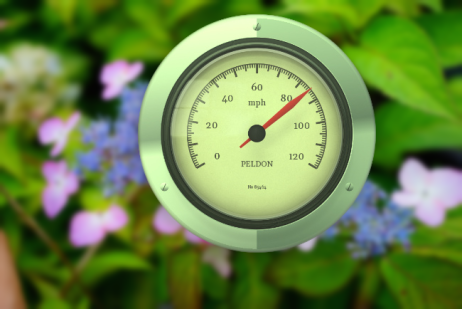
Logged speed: 85 (mph)
